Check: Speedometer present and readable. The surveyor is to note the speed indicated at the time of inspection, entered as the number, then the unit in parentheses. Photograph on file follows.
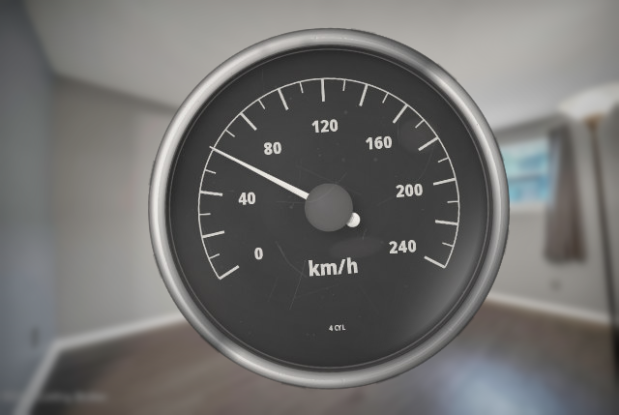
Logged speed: 60 (km/h)
